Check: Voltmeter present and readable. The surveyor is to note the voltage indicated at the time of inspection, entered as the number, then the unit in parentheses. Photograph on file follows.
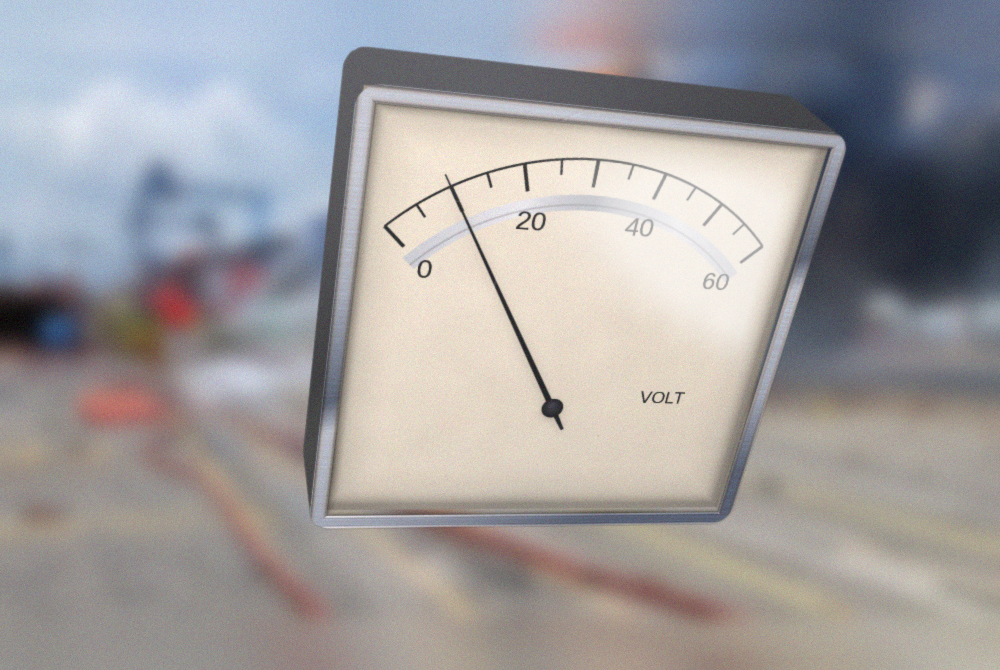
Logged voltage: 10 (V)
